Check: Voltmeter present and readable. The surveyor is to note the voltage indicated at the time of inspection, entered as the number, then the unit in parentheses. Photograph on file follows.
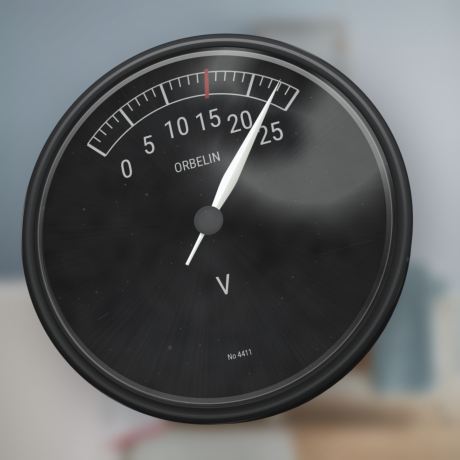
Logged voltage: 23 (V)
